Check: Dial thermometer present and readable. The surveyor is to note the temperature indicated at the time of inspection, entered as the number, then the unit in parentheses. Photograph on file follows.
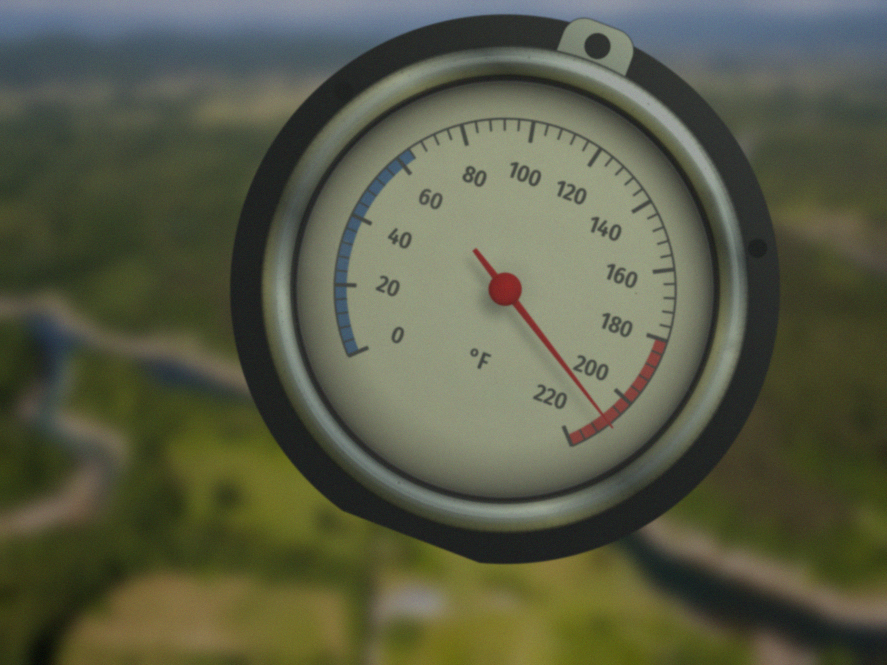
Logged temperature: 208 (°F)
